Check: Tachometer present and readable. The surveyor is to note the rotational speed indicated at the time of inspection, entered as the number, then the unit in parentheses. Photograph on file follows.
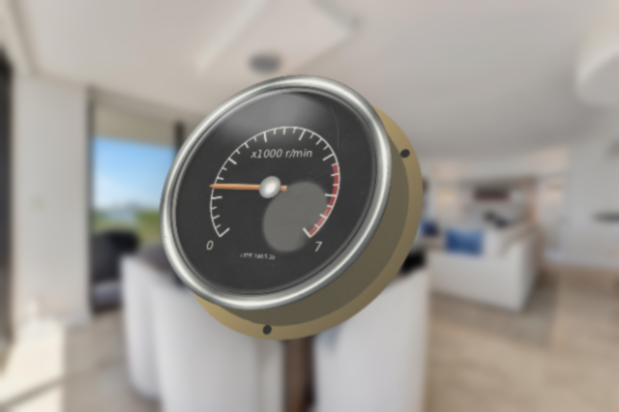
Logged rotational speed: 1250 (rpm)
